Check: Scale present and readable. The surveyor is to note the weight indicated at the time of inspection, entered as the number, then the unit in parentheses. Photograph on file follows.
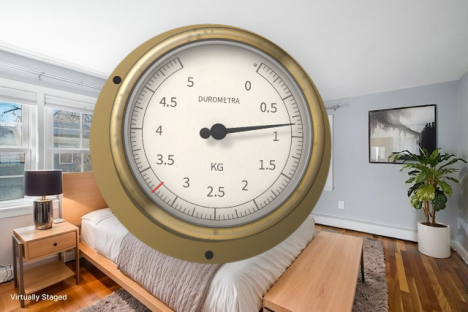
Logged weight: 0.85 (kg)
